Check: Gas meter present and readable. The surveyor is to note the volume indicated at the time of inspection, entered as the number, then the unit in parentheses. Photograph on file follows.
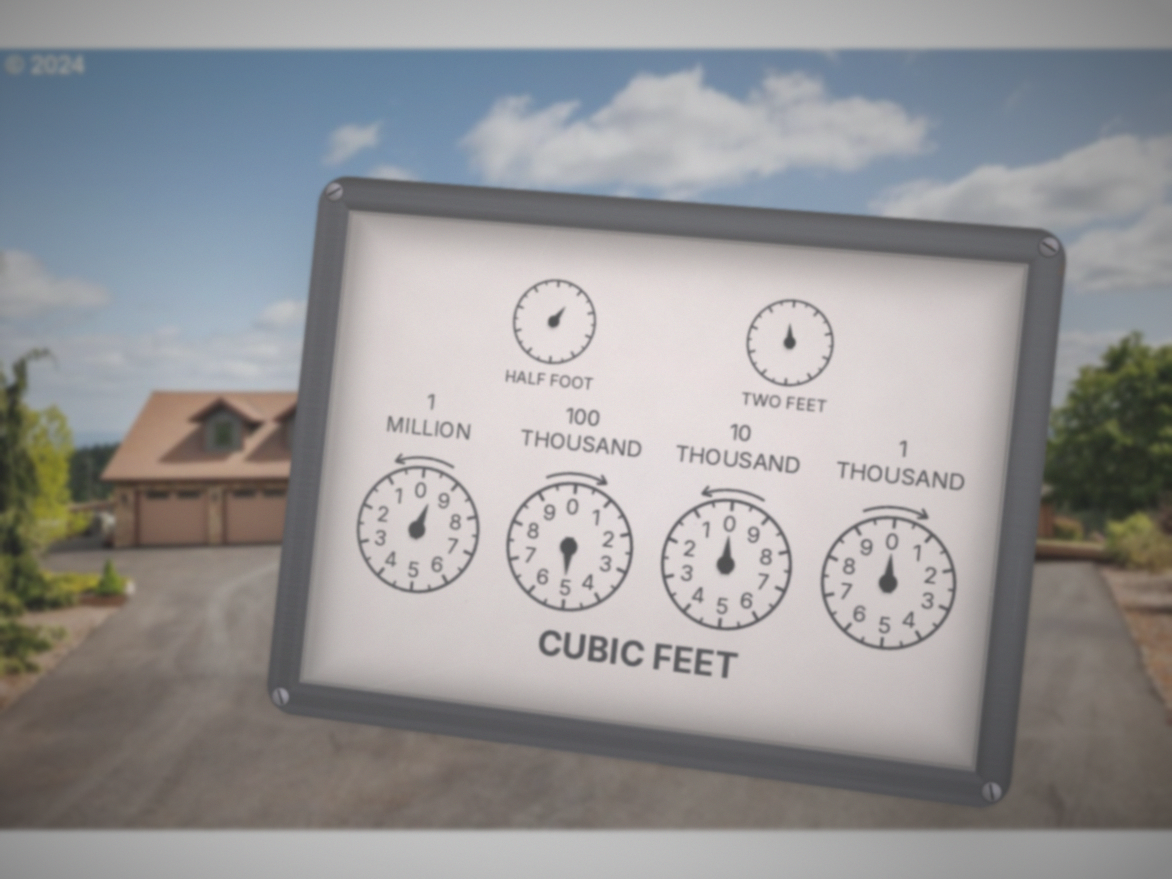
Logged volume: 950000 (ft³)
